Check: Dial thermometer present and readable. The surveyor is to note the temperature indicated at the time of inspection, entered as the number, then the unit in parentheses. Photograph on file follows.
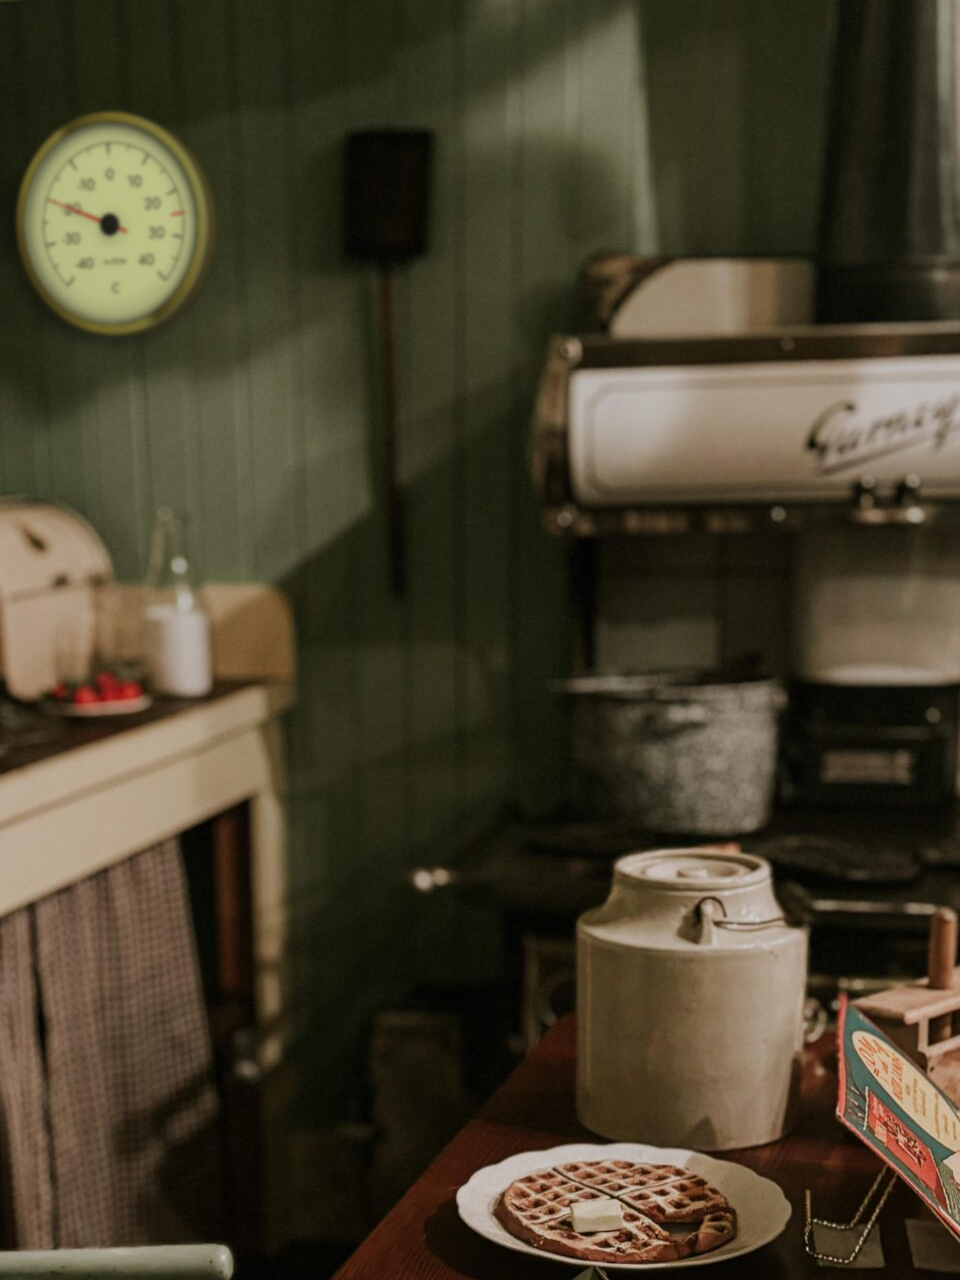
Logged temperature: -20 (°C)
